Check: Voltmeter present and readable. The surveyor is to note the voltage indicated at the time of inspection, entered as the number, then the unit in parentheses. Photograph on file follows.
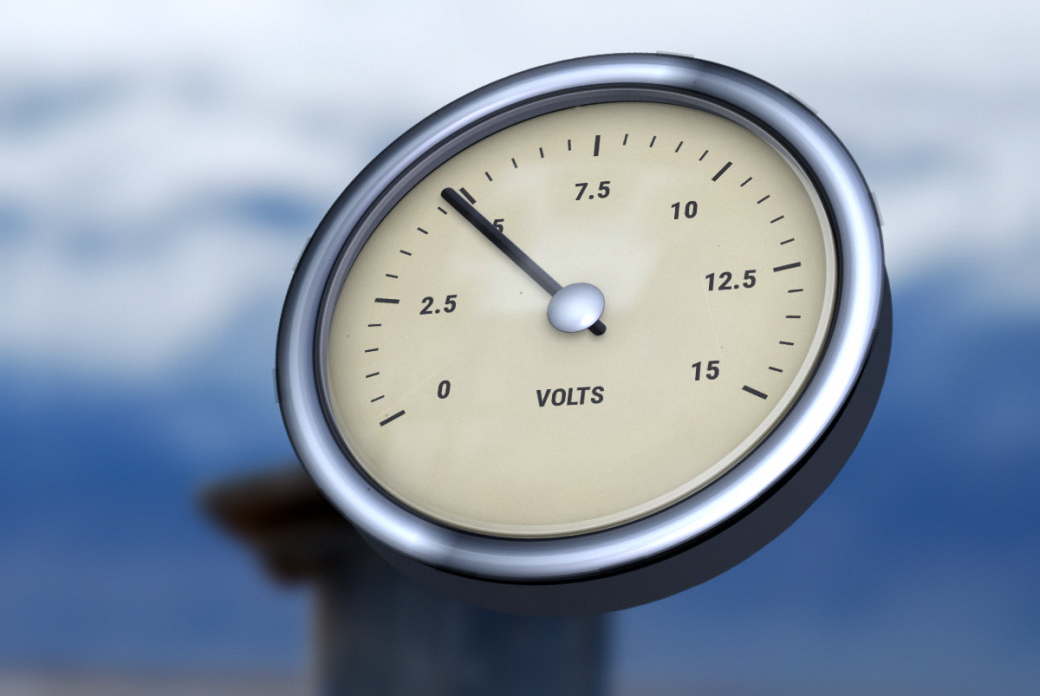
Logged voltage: 4.75 (V)
